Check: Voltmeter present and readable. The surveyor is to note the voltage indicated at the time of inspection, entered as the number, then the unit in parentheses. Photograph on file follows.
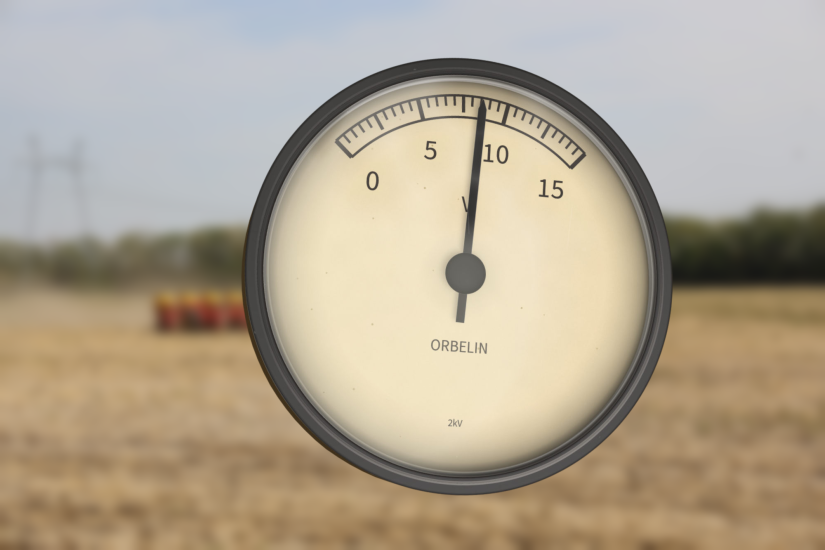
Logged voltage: 8.5 (V)
